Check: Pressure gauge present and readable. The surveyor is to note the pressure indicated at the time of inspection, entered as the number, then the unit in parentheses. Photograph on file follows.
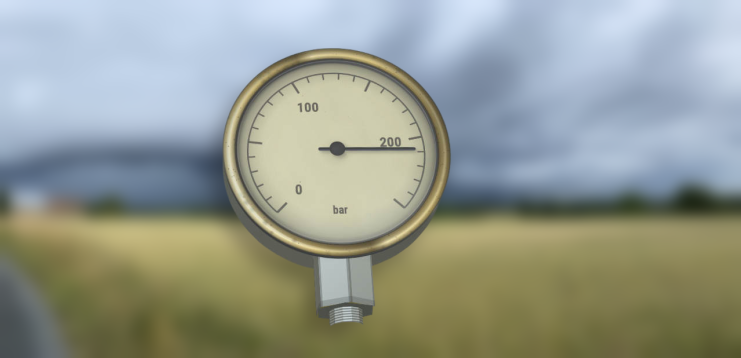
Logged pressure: 210 (bar)
